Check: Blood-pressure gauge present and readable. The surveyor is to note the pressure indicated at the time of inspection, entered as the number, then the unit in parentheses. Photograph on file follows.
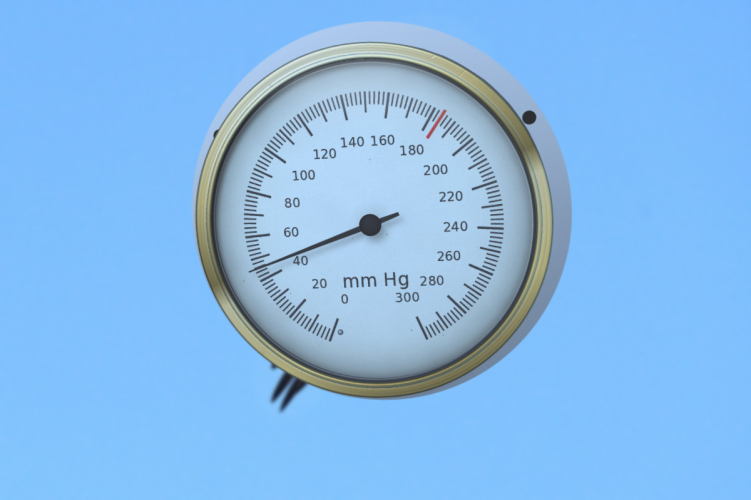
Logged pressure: 46 (mmHg)
